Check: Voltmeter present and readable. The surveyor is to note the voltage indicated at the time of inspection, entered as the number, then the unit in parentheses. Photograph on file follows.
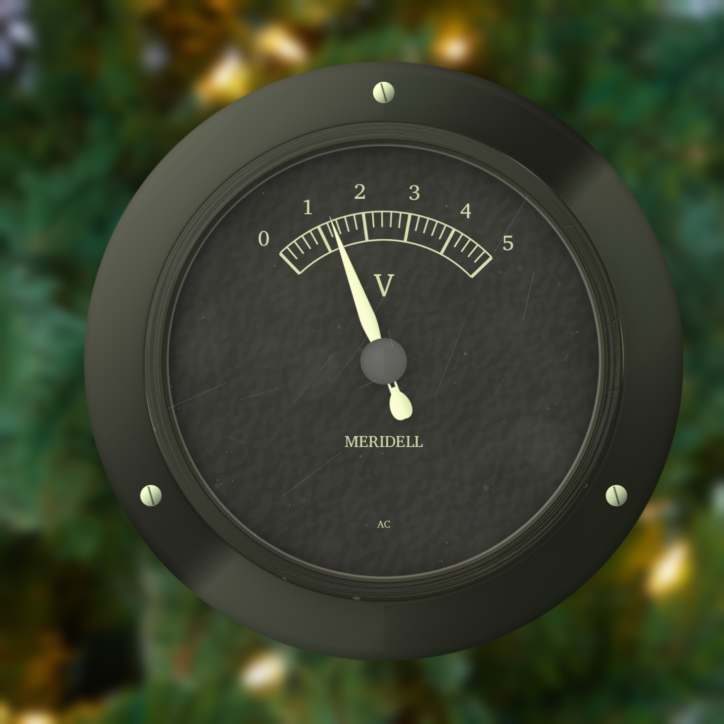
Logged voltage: 1.3 (V)
